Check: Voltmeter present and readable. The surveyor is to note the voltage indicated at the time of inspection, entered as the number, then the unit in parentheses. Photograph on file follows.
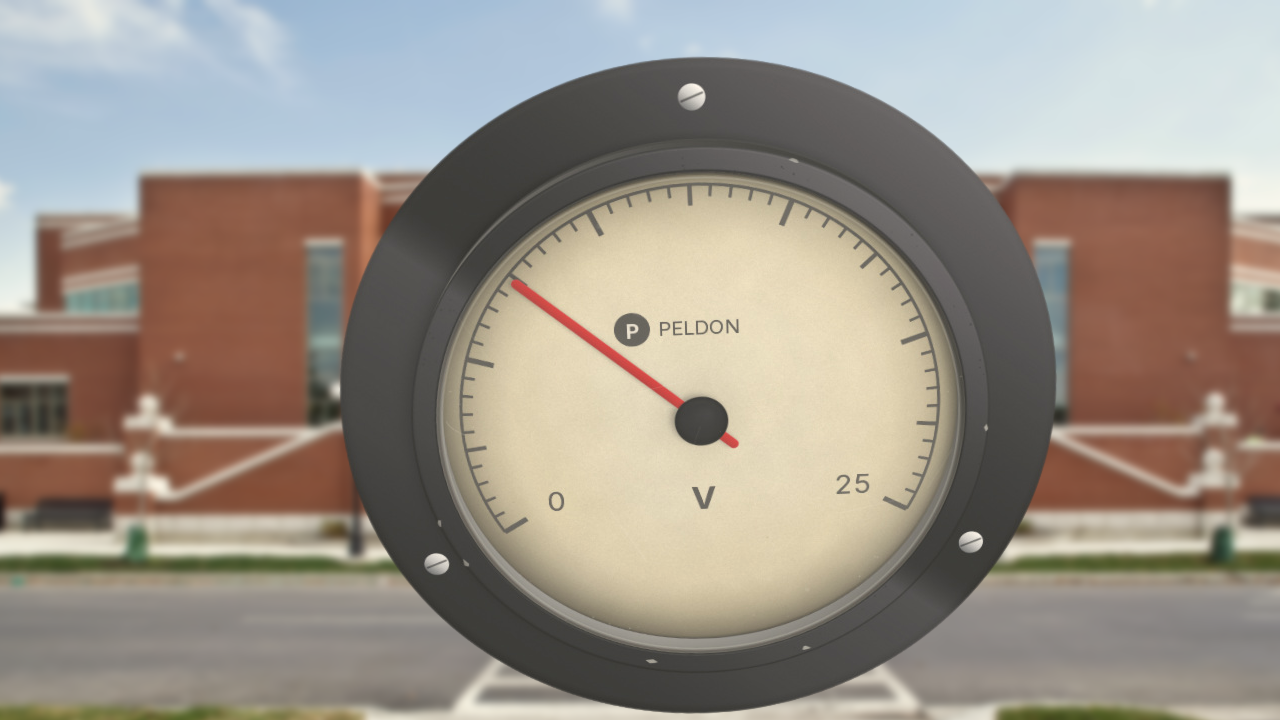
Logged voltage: 7.5 (V)
